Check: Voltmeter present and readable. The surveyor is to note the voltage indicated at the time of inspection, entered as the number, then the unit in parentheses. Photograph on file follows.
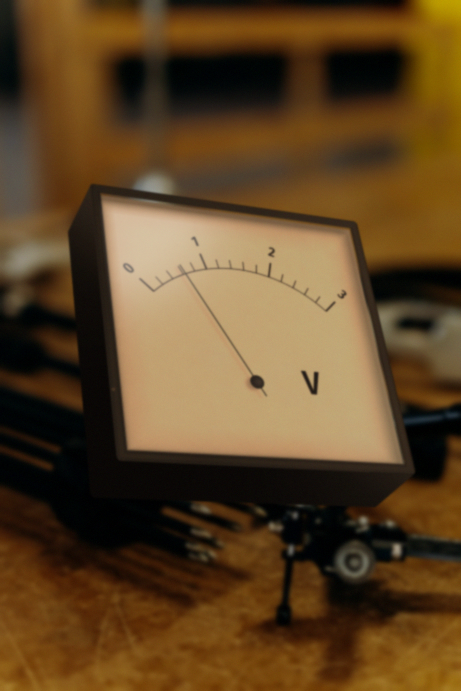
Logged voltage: 0.6 (V)
